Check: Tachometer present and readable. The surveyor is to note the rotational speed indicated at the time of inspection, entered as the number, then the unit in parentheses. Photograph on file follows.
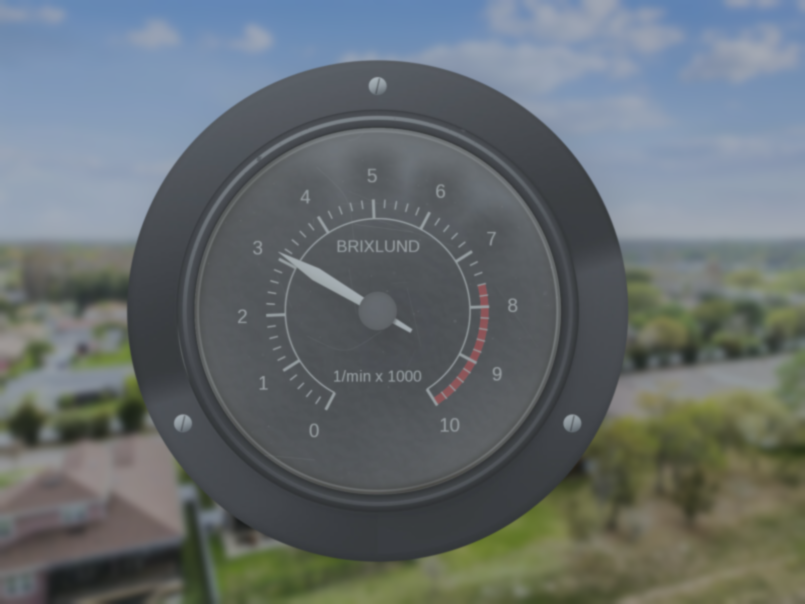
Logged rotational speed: 3100 (rpm)
